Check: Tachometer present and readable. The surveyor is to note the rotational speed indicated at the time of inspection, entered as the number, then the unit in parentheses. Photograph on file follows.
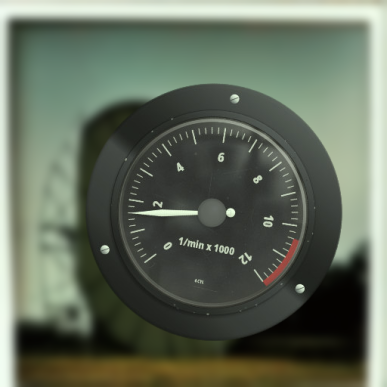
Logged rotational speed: 1600 (rpm)
